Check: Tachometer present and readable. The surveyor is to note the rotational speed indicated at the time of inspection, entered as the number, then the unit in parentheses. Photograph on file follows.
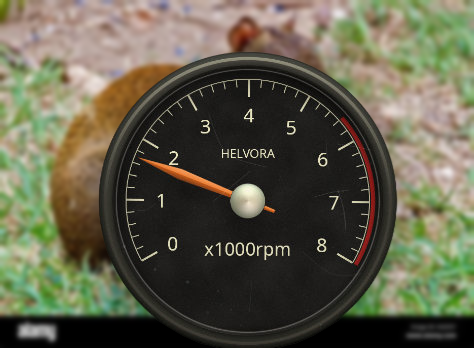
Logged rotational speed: 1700 (rpm)
